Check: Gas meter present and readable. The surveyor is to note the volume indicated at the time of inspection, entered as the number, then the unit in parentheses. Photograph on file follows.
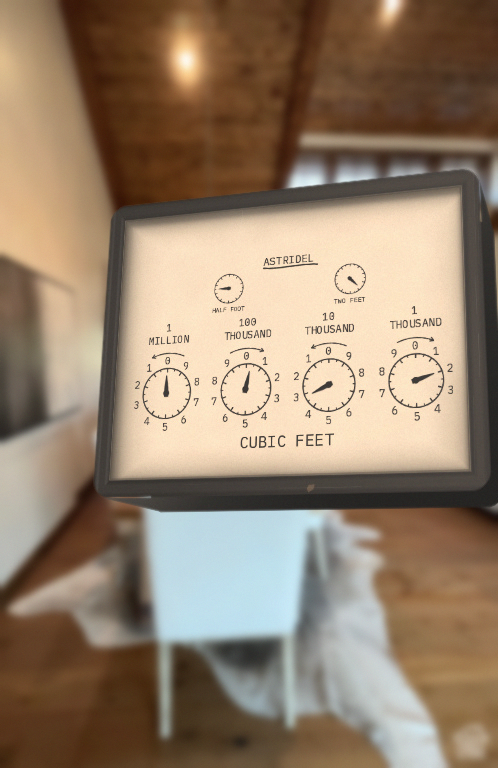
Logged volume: 3200 (ft³)
